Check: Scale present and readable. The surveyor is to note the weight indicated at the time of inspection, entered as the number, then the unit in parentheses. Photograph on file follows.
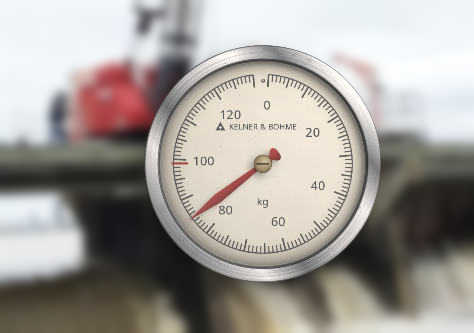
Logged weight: 85 (kg)
